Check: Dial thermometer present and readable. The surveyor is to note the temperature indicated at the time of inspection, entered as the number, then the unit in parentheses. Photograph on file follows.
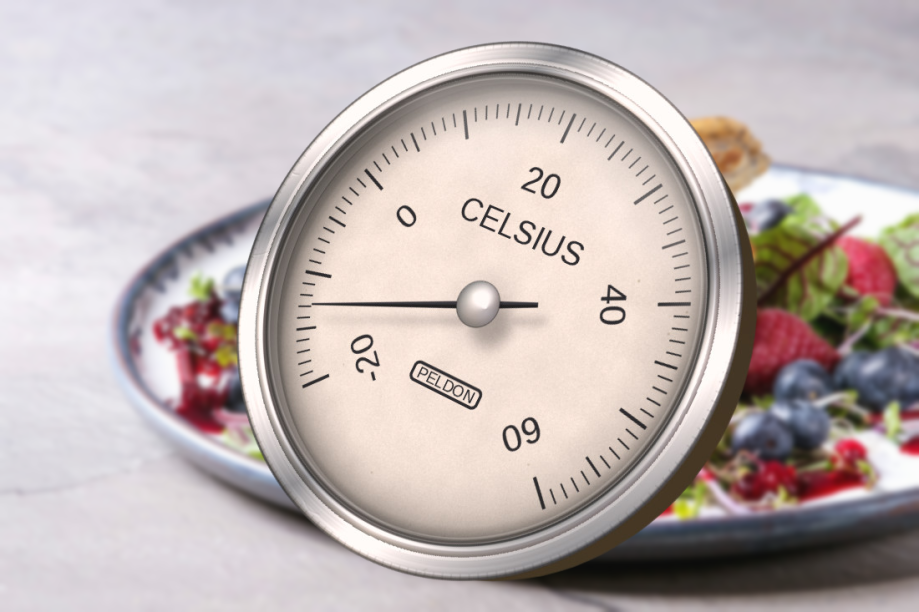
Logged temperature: -13 (°C)
